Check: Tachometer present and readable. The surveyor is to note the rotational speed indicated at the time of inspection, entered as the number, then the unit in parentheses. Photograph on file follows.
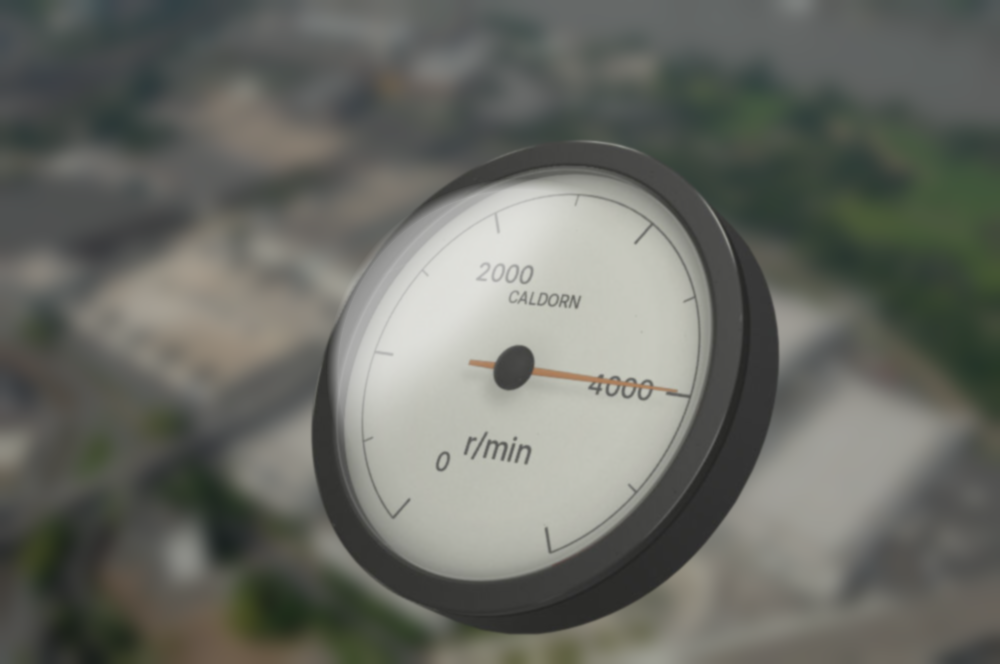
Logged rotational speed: 4000 (rpm)
